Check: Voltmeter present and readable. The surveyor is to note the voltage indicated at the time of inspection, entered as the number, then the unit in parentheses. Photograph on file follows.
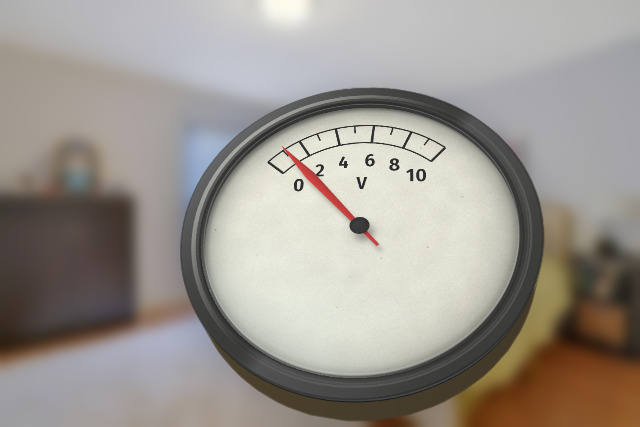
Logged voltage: 1 (V)
